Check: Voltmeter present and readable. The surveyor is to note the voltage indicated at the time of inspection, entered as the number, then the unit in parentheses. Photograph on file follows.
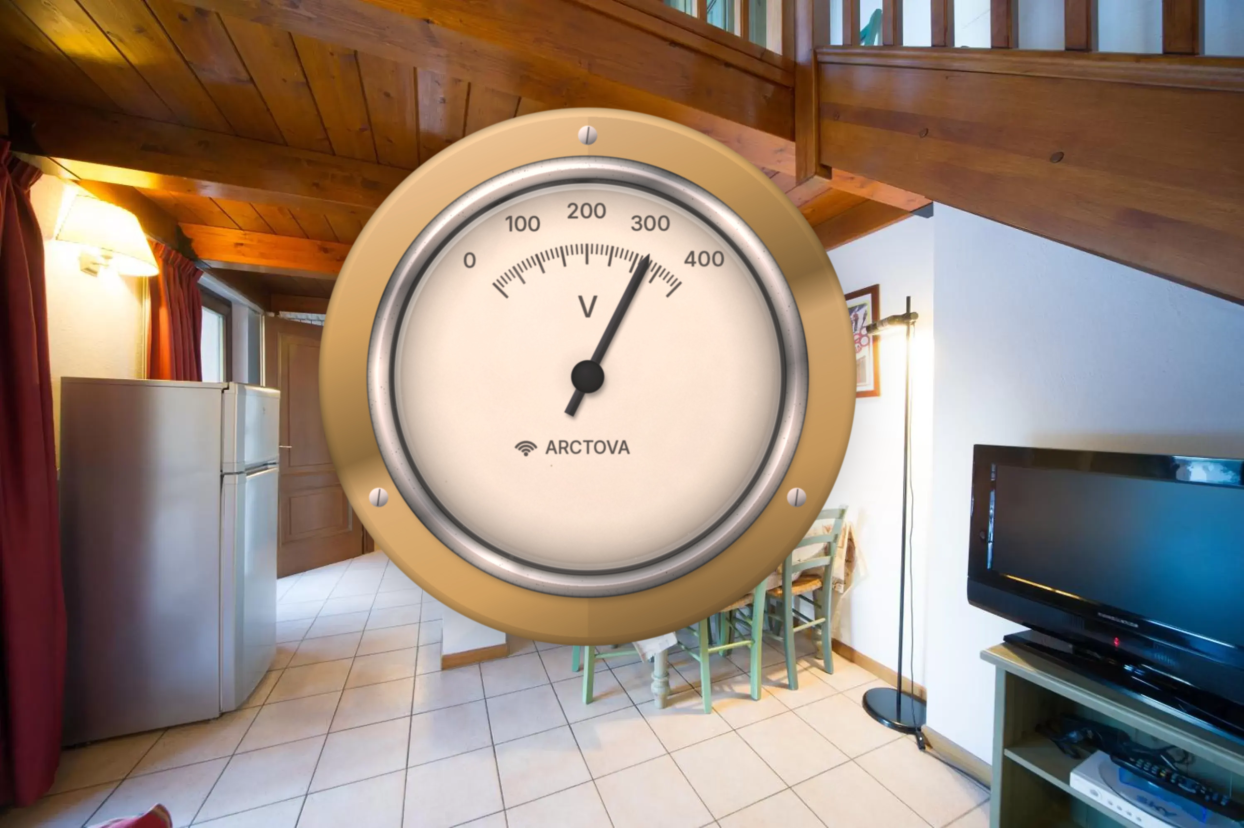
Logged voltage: 320 (V)
